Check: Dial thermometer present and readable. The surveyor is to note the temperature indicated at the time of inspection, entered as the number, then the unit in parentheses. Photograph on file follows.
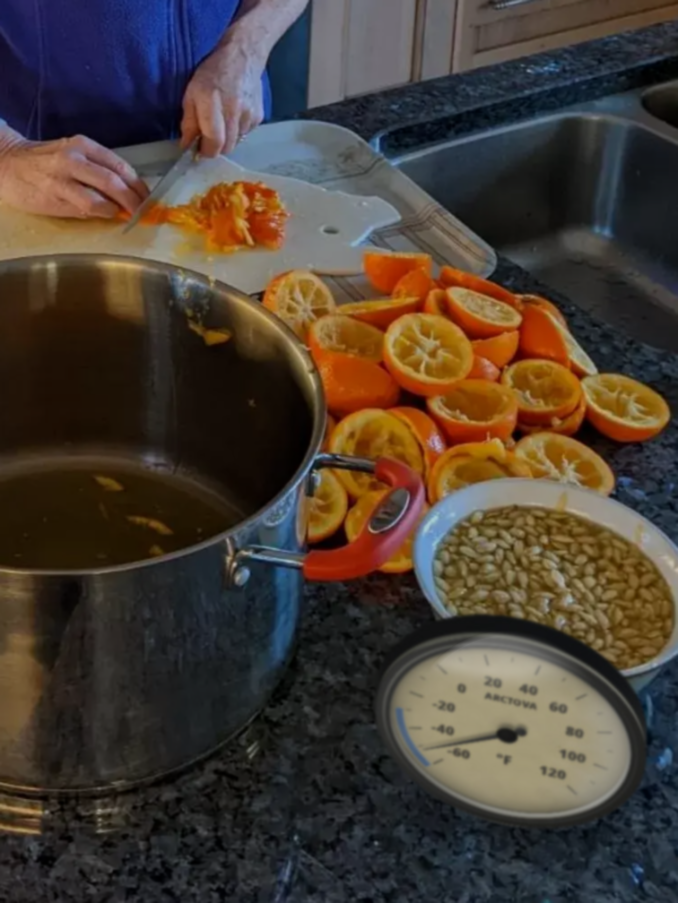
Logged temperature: -50 (°F)
